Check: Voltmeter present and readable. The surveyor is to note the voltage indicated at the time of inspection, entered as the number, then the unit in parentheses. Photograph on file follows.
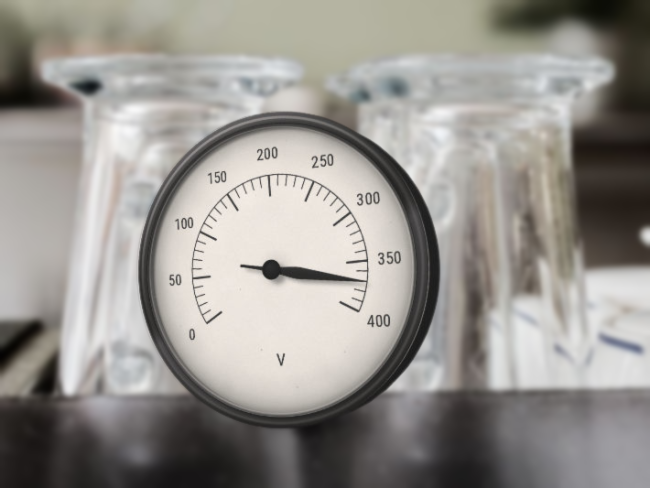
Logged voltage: 370 (V)
